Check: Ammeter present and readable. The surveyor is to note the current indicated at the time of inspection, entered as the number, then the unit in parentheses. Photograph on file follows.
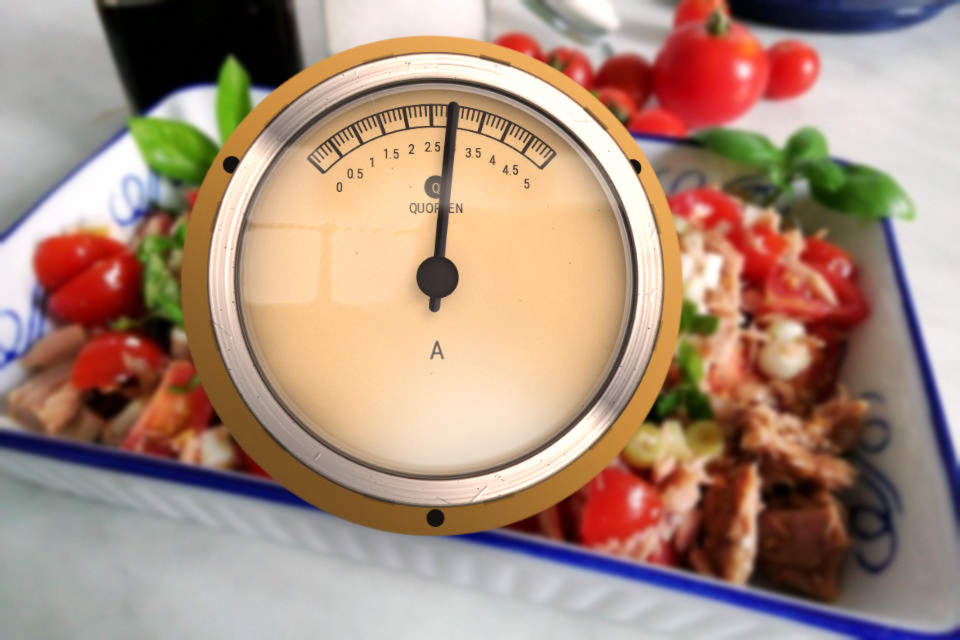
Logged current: 2.9 (A)
